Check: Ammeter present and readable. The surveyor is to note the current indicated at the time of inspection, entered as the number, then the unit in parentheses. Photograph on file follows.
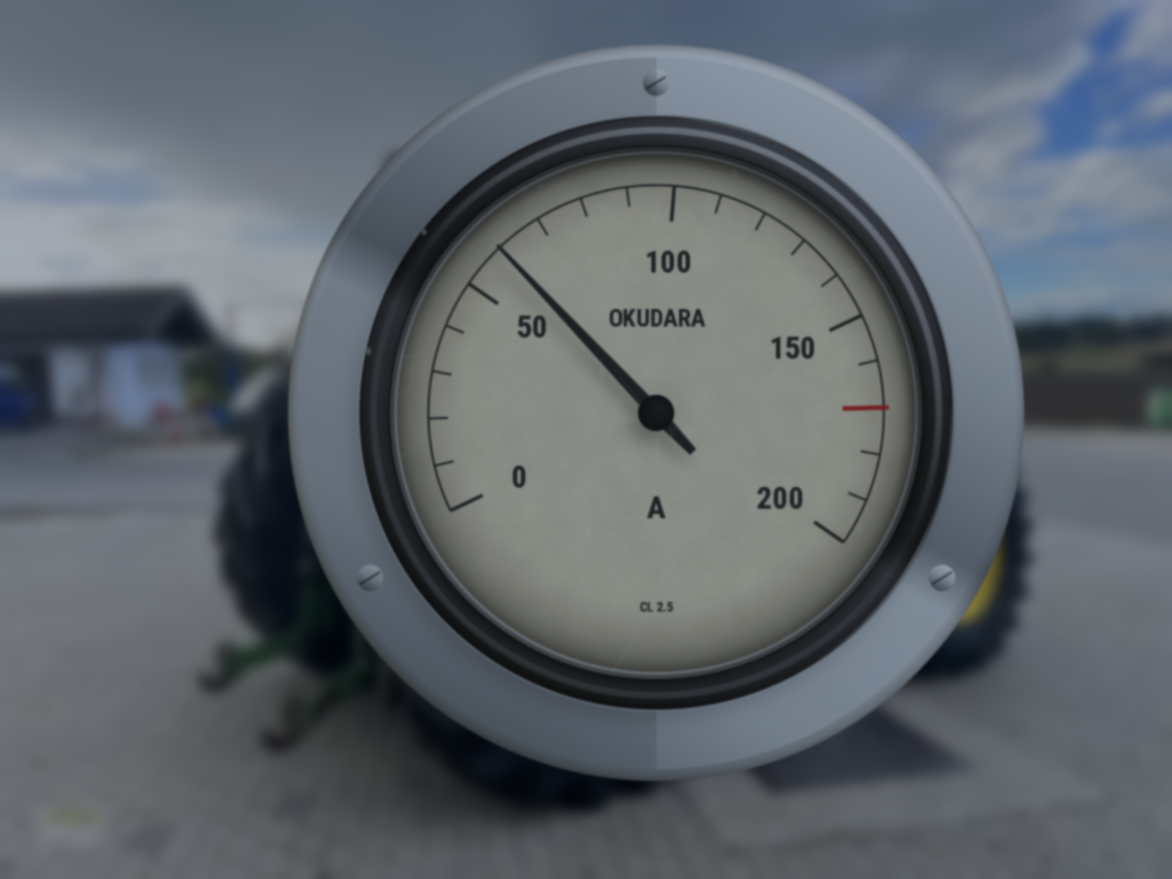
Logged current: 60 (A)
